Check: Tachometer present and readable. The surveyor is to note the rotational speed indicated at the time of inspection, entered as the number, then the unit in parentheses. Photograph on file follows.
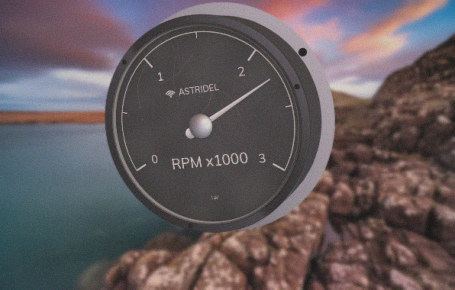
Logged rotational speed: 2250 (rpm)
